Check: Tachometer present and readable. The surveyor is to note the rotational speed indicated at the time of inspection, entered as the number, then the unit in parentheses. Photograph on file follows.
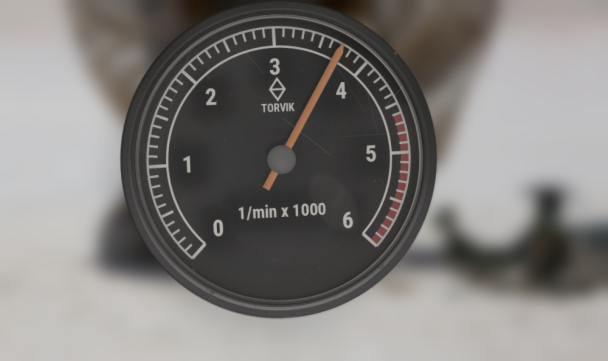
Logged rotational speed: 3700 (rpm)
